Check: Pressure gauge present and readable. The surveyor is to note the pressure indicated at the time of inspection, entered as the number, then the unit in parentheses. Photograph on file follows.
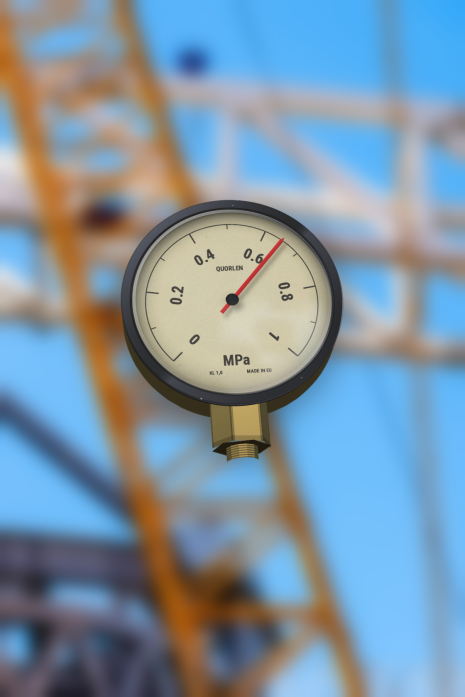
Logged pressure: 0.65 (MPa)
